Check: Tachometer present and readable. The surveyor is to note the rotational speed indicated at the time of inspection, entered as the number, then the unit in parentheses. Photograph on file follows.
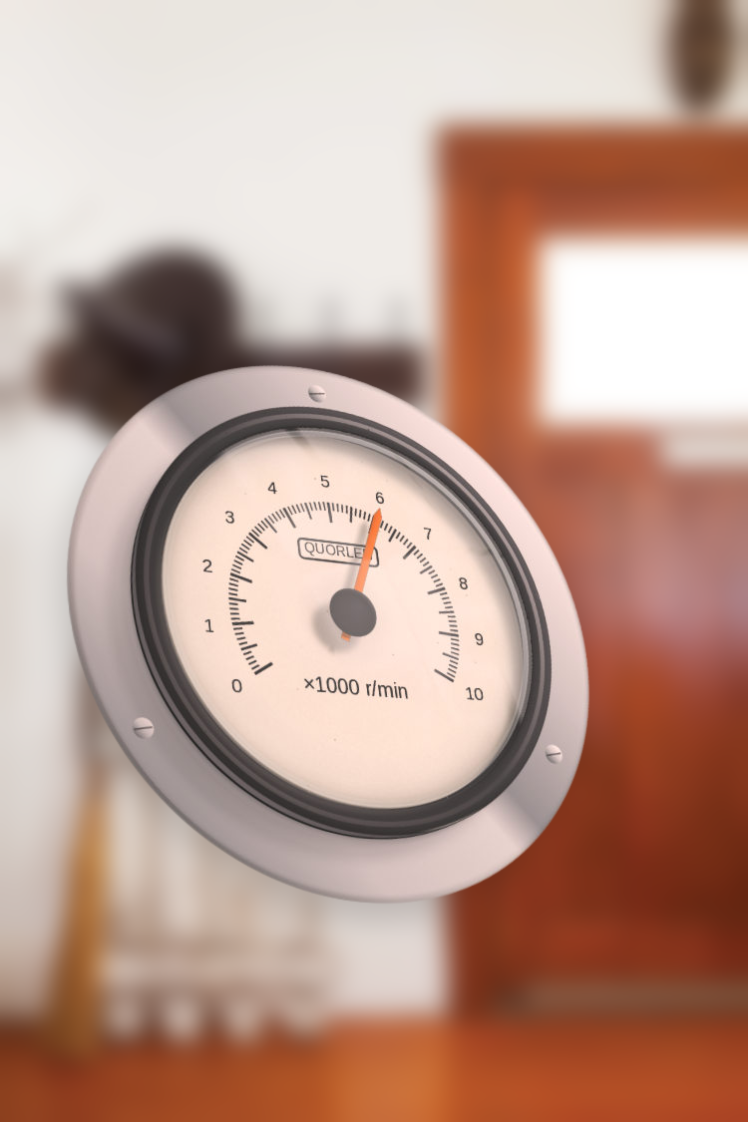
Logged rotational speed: 6000 (rpm)
